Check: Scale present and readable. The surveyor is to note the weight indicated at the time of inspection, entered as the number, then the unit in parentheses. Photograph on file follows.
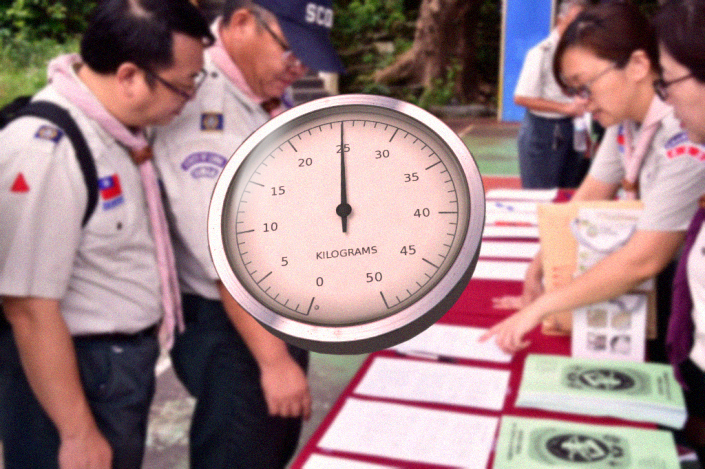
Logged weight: 25 (kg)
